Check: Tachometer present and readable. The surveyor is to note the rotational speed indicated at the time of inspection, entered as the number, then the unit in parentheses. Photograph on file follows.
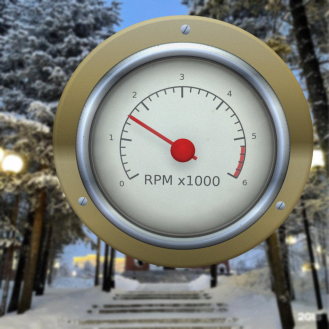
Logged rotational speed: 1600 (rpm)
